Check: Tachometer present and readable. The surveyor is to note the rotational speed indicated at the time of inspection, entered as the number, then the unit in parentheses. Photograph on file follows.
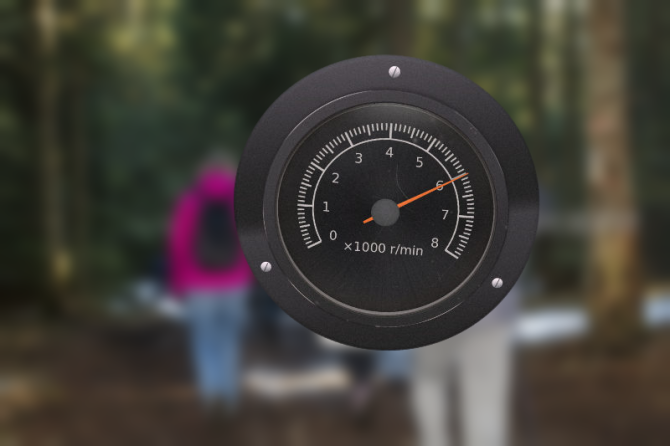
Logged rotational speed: 6000 (rpm)
